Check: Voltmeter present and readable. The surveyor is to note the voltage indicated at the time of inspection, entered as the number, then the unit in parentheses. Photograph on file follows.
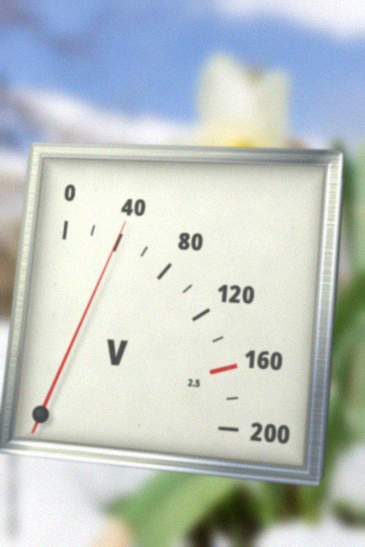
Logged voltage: 40 (V)
